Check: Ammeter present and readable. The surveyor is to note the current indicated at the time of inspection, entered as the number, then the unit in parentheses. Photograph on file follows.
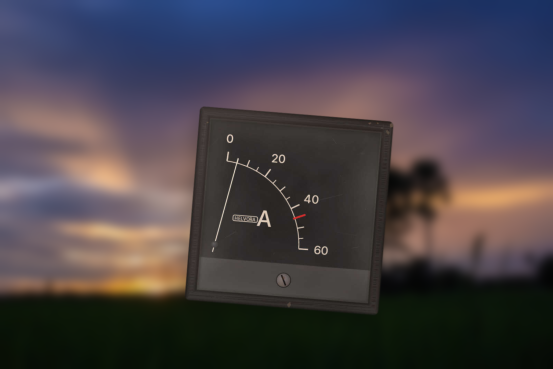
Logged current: 5 (A)
